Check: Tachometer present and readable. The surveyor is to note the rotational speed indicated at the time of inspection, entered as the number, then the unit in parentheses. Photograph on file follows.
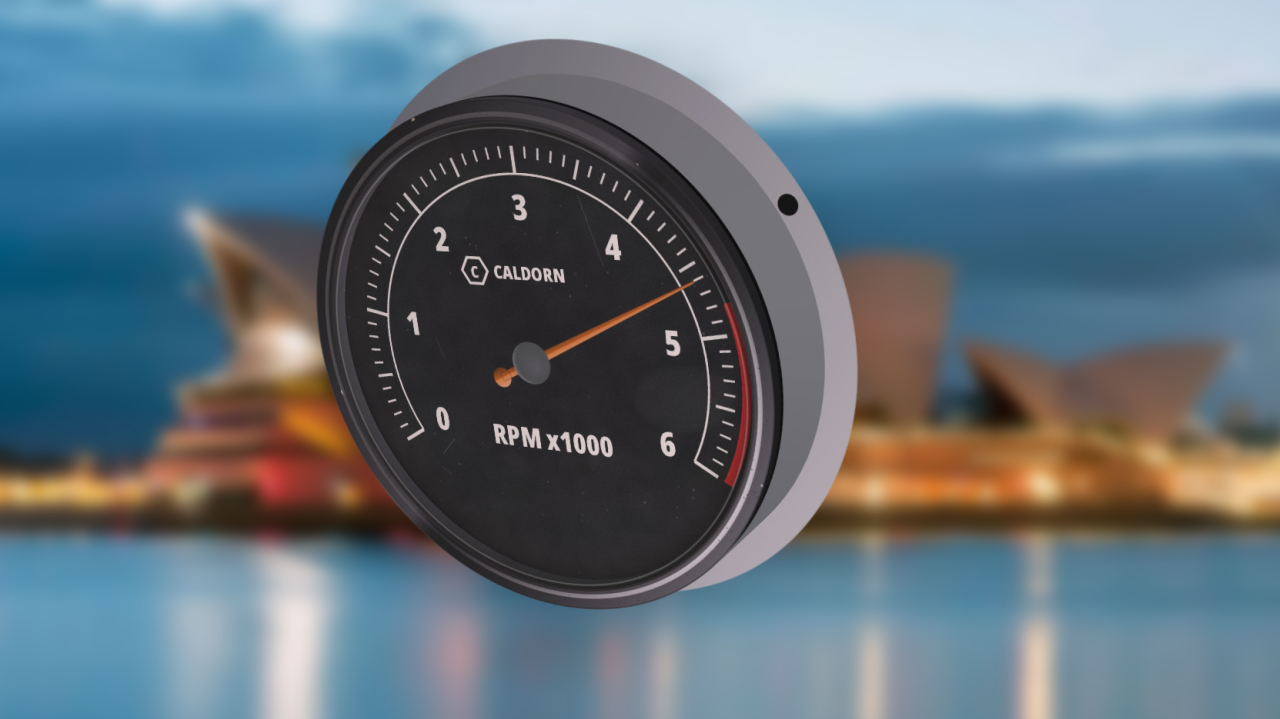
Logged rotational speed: 4600 (rpm)
